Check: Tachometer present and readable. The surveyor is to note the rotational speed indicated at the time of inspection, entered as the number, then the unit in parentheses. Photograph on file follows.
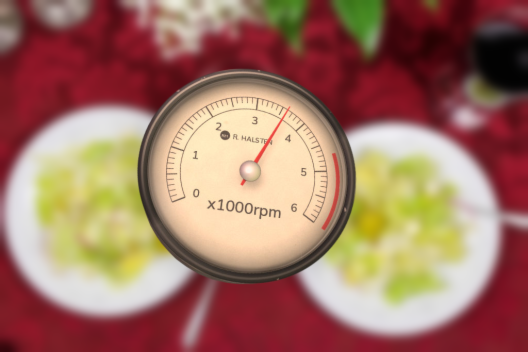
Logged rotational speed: 3600 (rpm)
